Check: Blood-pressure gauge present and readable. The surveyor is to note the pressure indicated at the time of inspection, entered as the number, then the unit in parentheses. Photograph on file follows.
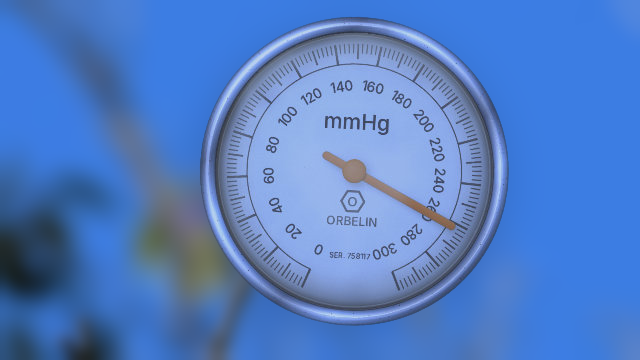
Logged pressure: 262 (mmHg)
